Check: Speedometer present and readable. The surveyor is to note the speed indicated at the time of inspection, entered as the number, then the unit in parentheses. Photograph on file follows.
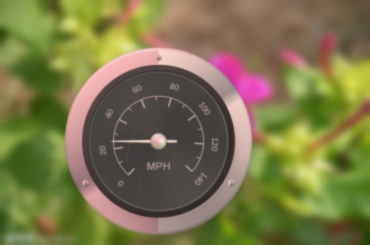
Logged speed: 25 (mph)
